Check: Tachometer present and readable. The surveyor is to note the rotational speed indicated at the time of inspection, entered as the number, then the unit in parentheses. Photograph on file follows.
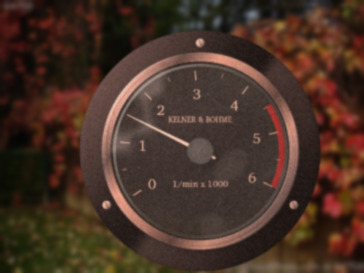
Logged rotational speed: 1500 (rpm)
